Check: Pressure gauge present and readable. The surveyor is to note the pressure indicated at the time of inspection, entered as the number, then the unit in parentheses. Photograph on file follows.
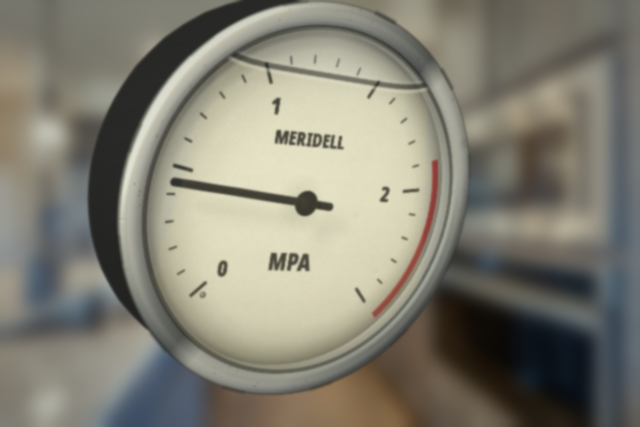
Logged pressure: 0.45 (MPa)
